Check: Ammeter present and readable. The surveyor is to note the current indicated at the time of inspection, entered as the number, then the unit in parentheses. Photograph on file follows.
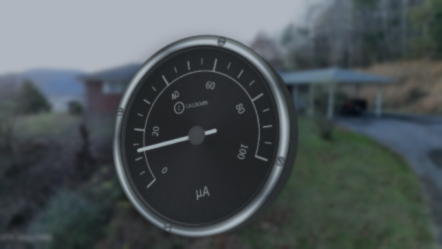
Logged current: 12.5 (µA)
